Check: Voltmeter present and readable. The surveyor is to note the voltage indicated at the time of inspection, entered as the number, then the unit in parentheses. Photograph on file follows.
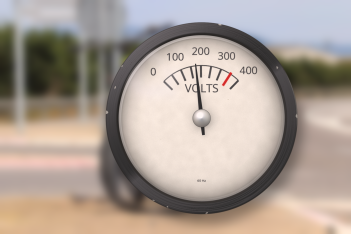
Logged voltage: 175 (V)
